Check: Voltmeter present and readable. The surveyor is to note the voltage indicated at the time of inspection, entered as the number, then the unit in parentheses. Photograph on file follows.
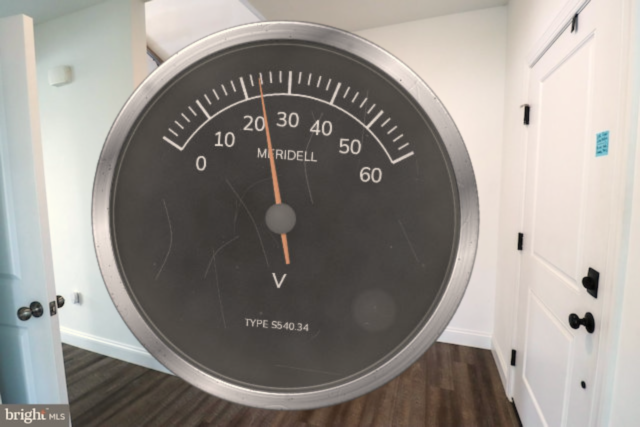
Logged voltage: 24 (V)
